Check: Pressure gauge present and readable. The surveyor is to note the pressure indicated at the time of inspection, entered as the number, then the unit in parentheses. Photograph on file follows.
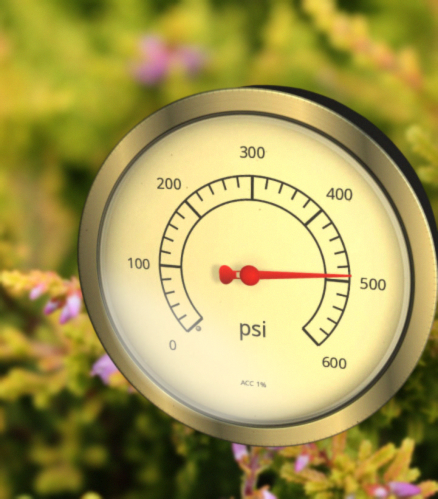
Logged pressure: 490 (psi)
